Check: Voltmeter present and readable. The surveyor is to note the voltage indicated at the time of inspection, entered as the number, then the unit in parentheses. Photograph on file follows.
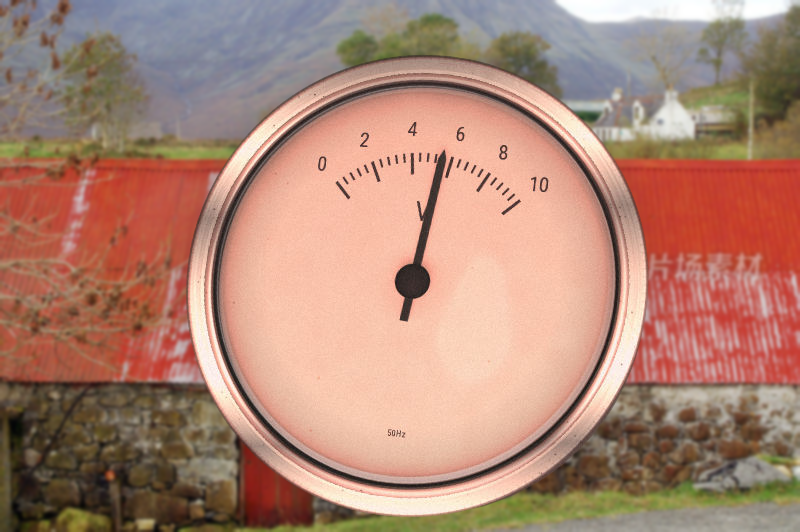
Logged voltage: 5.6 (V)
